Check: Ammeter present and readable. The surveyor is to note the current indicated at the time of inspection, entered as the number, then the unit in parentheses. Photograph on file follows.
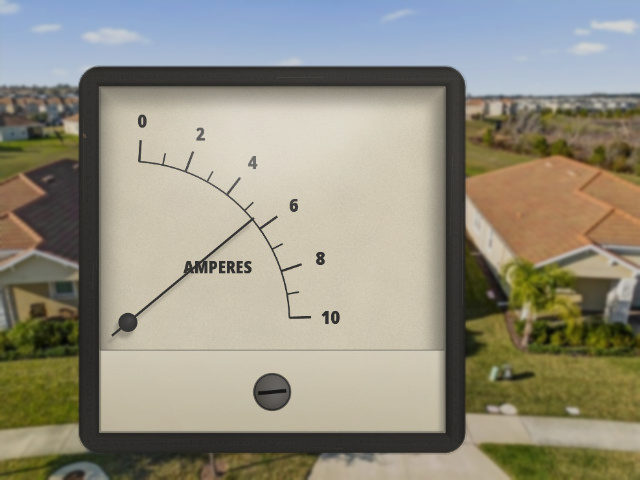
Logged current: 5.5 (A)
